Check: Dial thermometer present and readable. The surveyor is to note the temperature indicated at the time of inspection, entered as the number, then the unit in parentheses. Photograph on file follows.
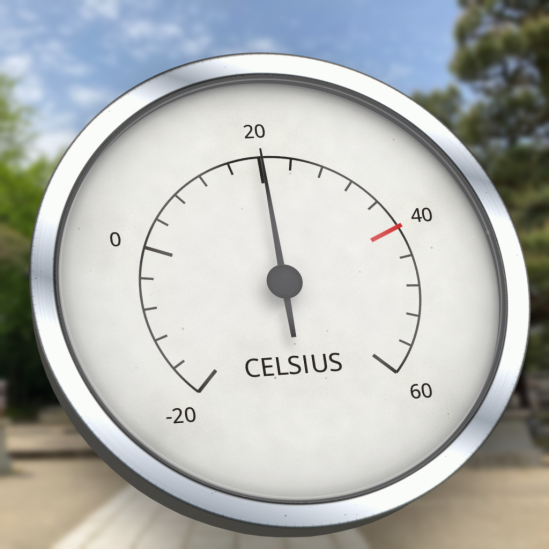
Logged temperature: 20 (°C)
